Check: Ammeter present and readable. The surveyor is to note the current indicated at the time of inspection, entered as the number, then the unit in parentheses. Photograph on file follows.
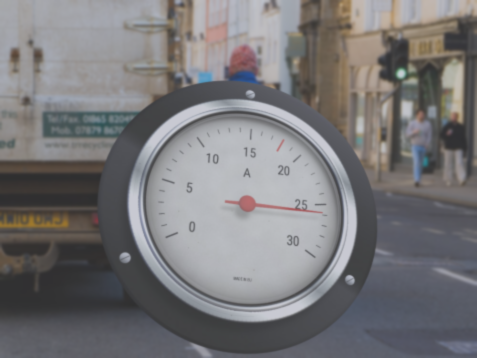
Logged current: 26 (A)
